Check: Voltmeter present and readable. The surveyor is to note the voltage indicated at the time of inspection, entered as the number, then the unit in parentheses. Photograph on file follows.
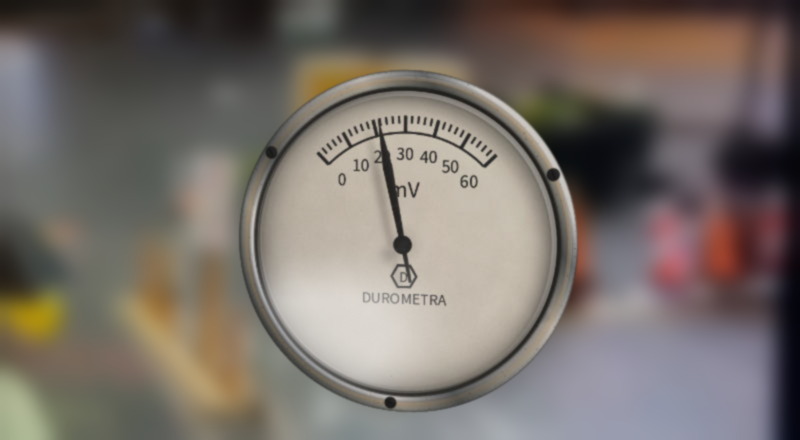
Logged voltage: 22 (mV)
